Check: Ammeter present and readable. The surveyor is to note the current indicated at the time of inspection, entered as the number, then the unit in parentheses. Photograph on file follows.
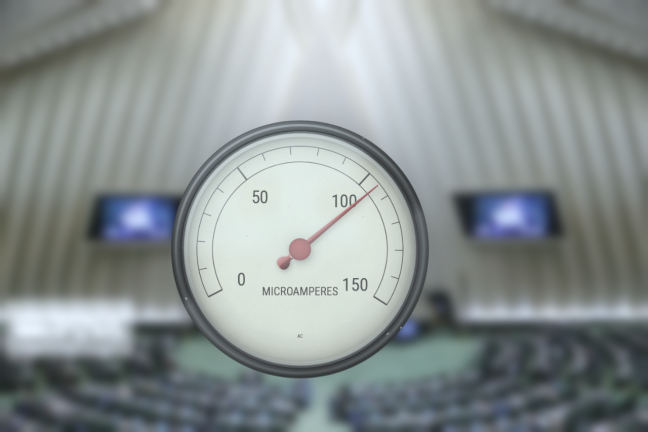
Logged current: 105 (µA)
